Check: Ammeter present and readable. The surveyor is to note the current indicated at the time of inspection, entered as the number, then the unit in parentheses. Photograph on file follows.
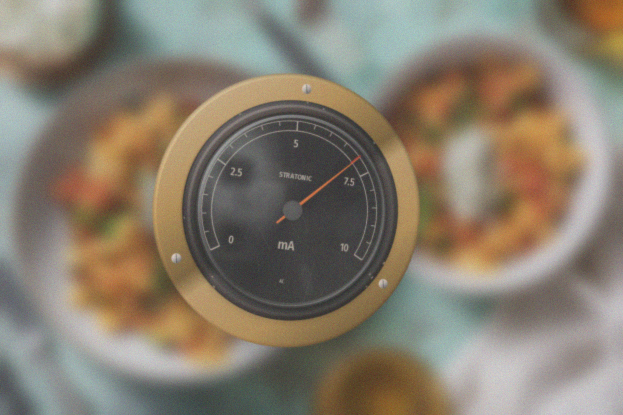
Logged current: 7 (mA)
